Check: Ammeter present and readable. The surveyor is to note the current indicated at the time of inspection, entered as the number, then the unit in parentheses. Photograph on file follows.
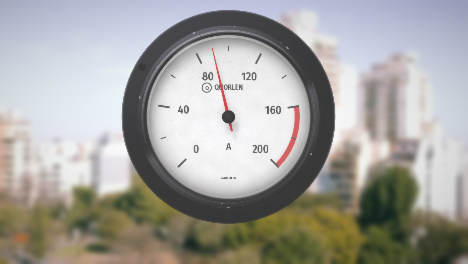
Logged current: 90 (A)
